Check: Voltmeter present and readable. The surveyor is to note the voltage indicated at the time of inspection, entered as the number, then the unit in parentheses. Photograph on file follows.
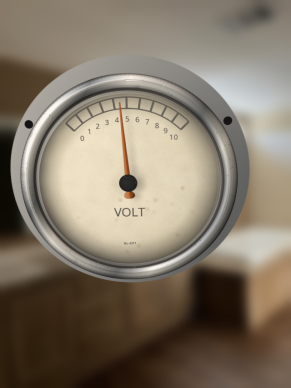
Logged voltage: 4.5 (V)
